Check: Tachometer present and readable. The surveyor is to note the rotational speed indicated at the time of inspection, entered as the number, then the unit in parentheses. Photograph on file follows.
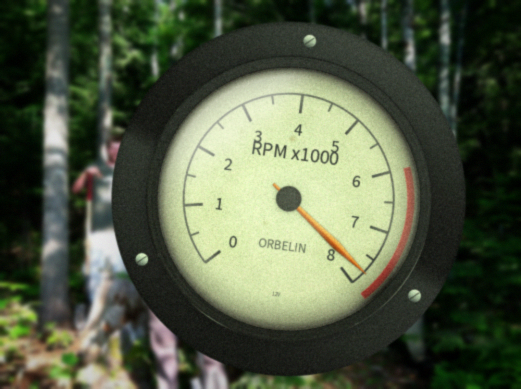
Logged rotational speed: 7750 (rpm)
